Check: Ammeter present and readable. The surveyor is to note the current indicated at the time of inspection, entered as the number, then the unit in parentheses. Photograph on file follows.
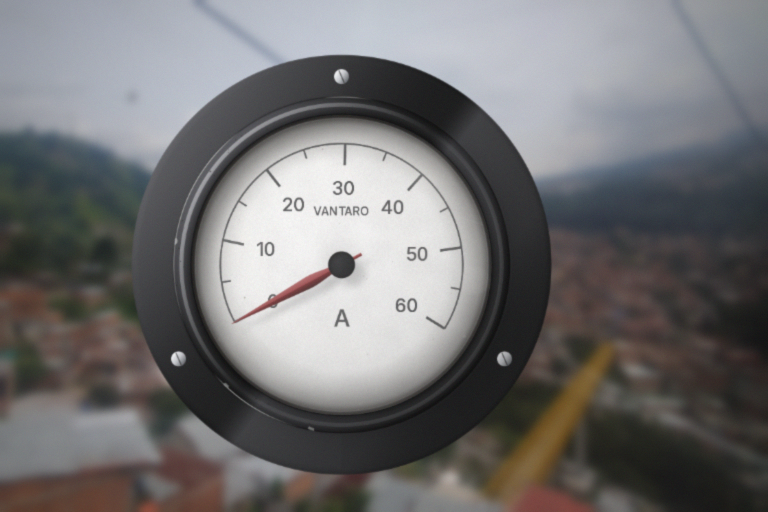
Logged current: 0 (A)
